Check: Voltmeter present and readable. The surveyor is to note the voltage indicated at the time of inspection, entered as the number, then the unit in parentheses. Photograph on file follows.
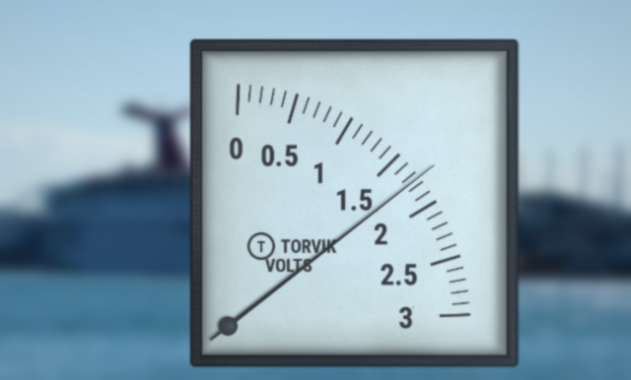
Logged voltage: 1.75 (V)
